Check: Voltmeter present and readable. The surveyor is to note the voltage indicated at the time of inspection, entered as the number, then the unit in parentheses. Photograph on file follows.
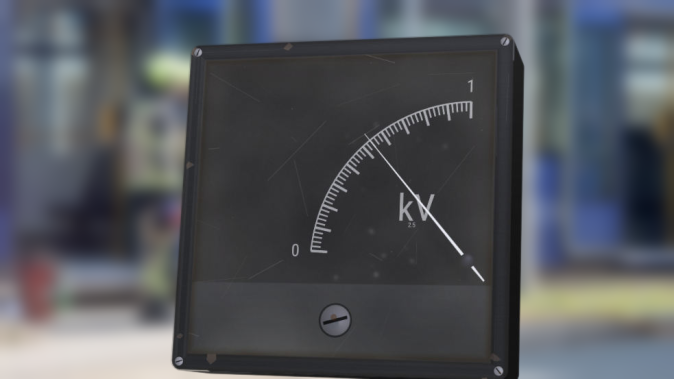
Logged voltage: 0.54 (kV)
